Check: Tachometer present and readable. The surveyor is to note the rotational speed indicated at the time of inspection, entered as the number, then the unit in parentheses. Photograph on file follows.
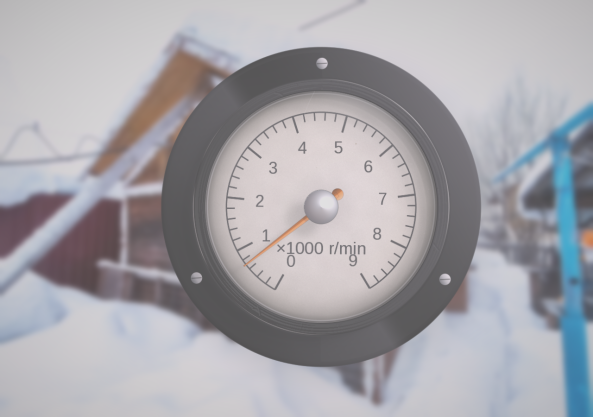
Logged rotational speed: 700 (rpm)
